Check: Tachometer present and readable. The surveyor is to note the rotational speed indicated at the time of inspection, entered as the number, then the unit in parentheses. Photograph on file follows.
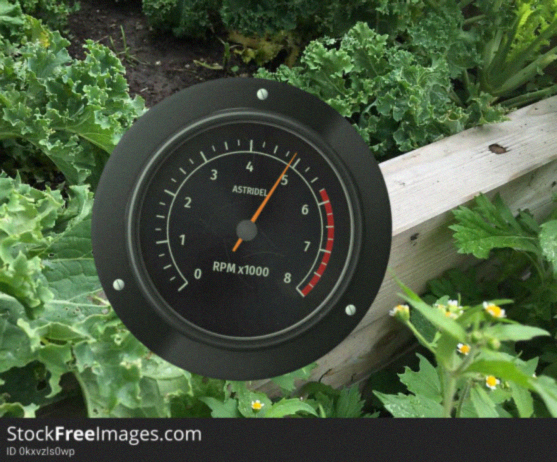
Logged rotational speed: 4875 (rpm)
